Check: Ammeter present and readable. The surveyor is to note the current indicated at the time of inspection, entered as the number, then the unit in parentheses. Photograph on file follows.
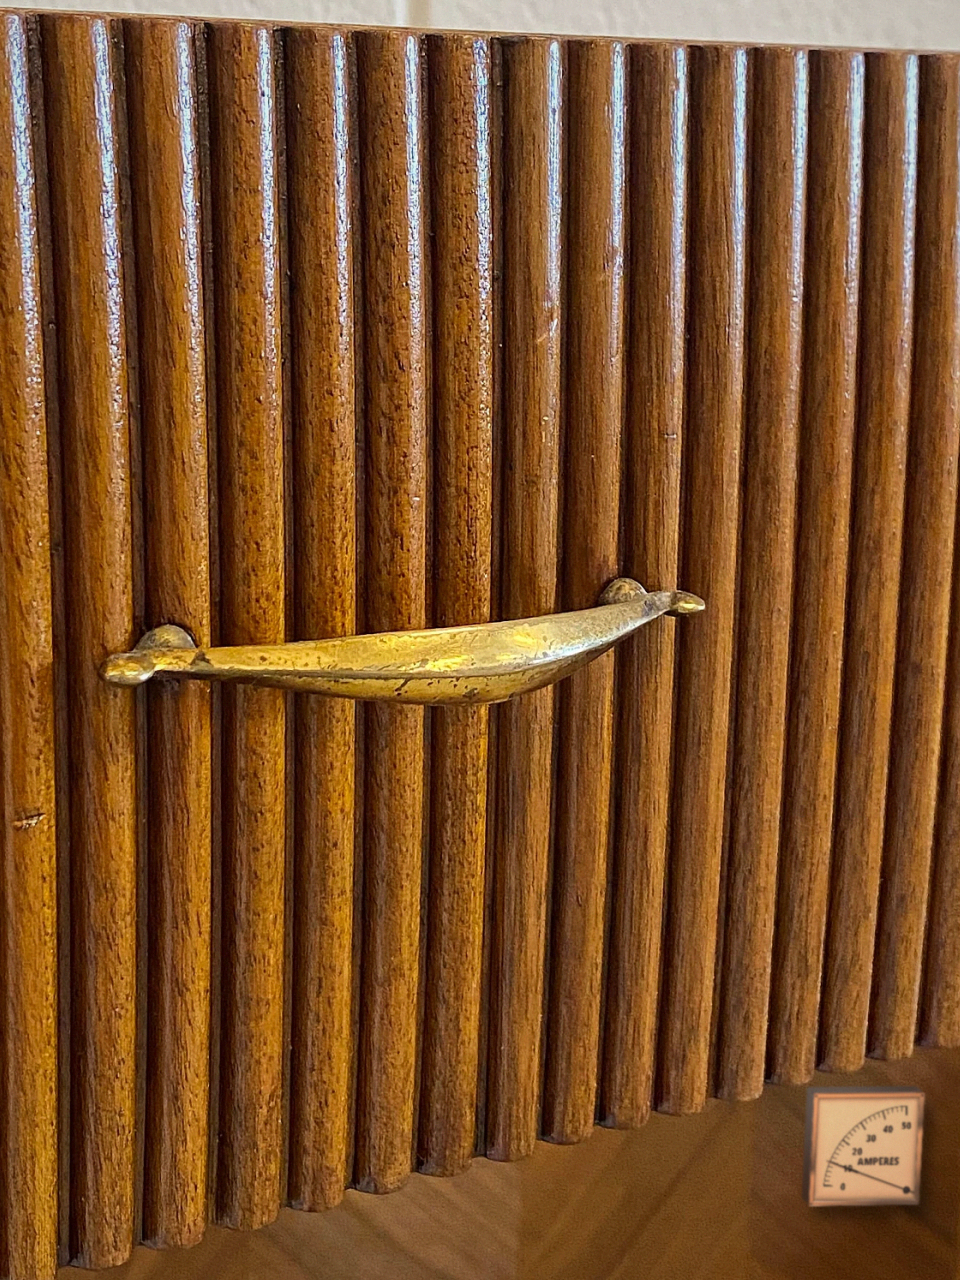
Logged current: 10 (A)
